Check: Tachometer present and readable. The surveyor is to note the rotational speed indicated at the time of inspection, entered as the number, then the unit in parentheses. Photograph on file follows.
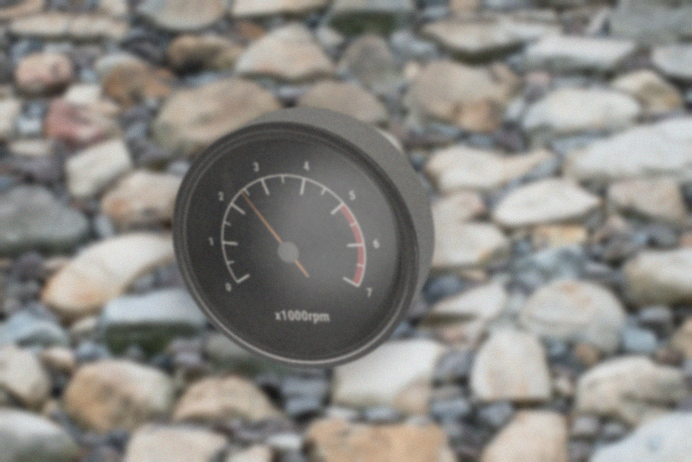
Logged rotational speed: 2500 (rpm)
